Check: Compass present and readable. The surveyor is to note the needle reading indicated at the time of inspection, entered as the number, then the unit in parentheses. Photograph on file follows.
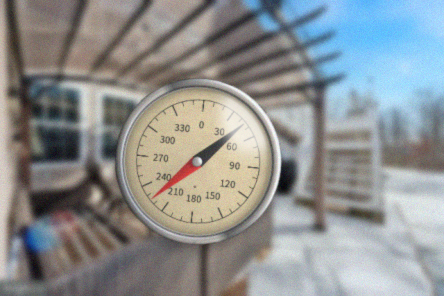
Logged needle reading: 225 (°)
